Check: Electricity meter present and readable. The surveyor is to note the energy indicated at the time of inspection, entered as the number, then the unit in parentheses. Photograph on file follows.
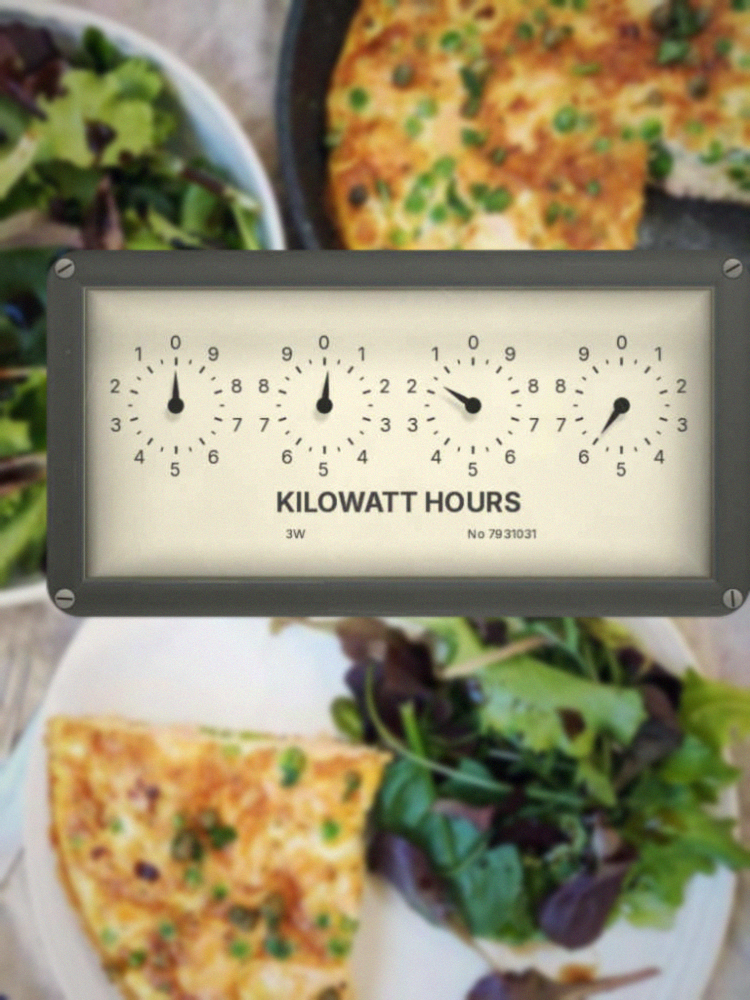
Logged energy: 16 (kWh)
